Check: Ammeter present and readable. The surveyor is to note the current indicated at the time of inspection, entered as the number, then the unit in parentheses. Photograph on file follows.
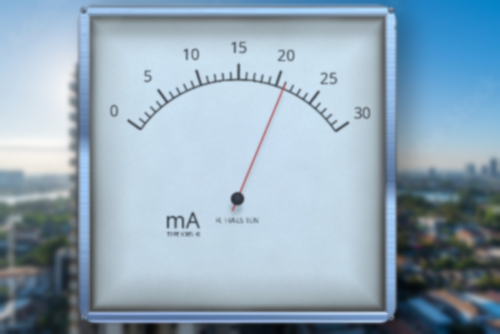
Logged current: 21 (mA)
